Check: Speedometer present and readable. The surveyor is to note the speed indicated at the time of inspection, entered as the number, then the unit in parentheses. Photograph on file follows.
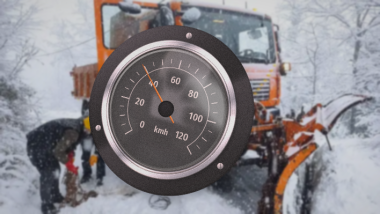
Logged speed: 40 (km/h)
